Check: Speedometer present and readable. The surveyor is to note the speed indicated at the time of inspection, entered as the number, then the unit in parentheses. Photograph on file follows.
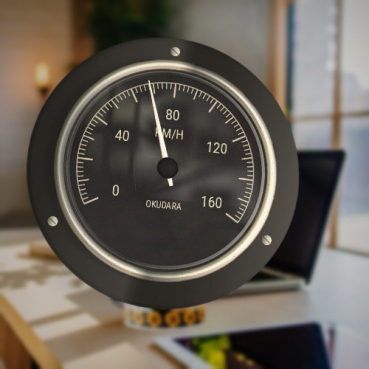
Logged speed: 68 (km/h)
